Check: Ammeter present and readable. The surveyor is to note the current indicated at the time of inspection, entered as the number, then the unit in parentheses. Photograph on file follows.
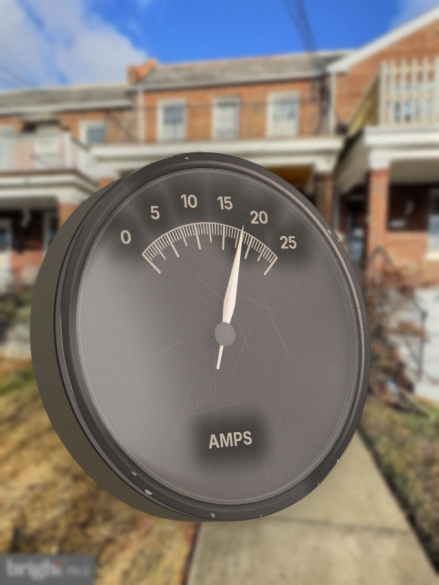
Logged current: 17.5 (A)
